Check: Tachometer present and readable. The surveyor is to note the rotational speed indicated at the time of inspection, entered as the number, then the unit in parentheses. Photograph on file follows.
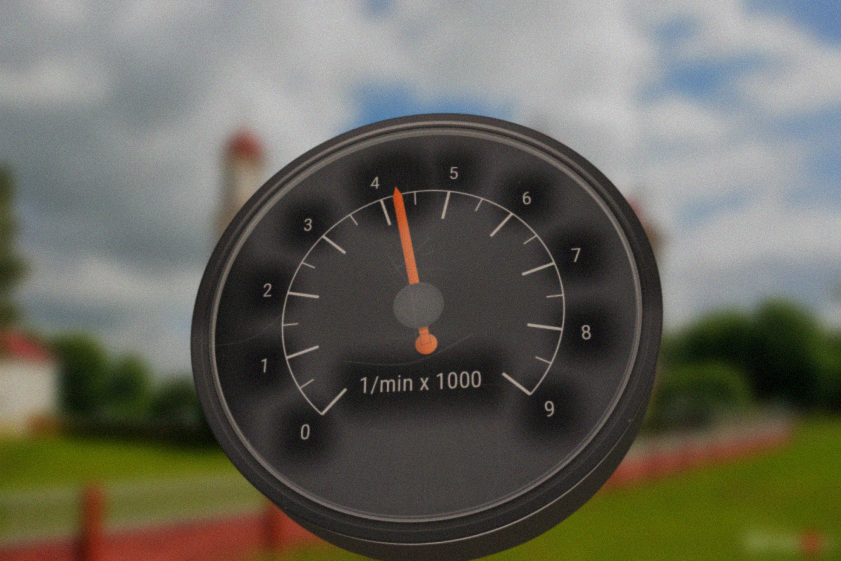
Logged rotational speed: 4250 (rpm)
